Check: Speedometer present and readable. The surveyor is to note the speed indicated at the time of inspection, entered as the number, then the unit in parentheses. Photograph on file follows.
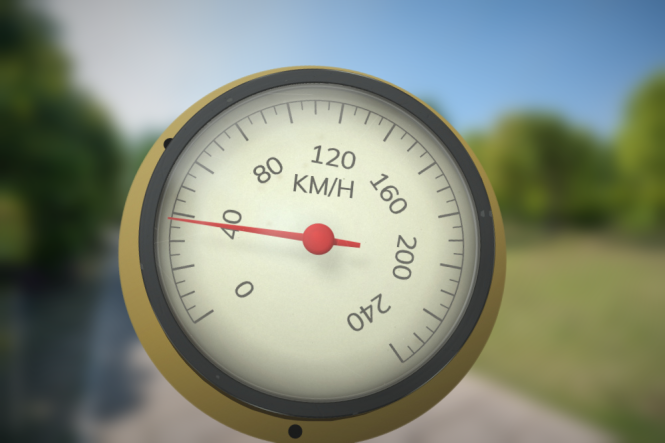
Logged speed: 37.5 (km/h)
